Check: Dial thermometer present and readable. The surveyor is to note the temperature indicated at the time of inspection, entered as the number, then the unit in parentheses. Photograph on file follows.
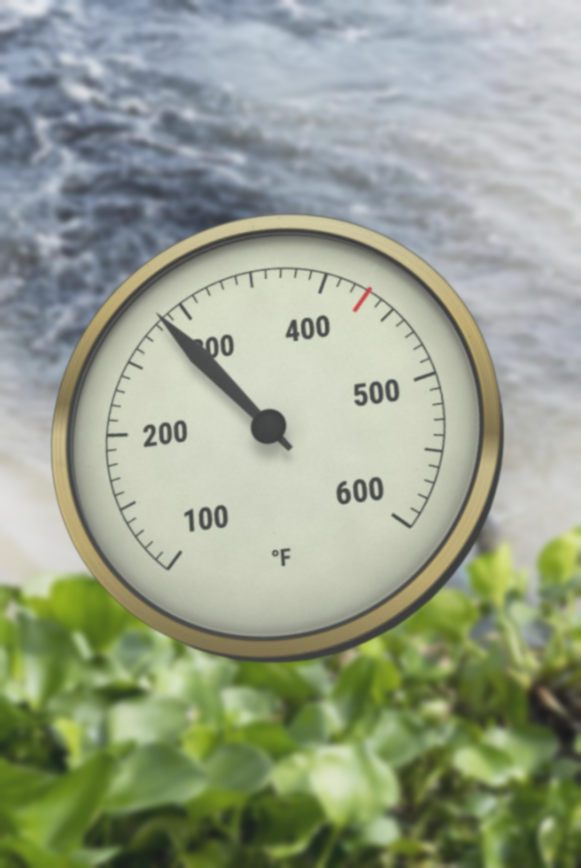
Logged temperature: 285 (°F)
